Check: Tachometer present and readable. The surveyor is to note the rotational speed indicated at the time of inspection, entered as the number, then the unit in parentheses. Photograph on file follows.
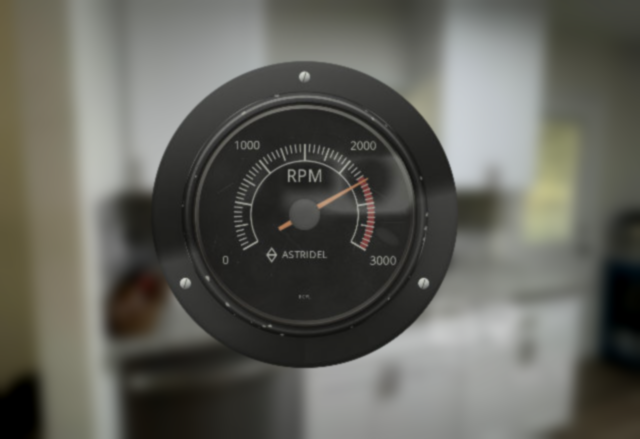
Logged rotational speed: 2250 (rpm)
